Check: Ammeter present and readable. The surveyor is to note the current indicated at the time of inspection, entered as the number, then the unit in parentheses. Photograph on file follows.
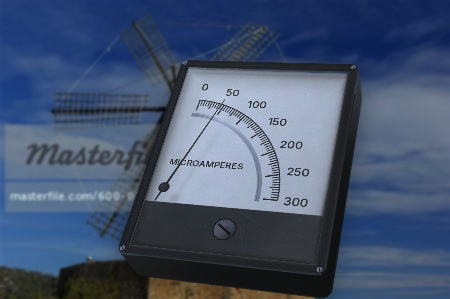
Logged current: 50 (µA)
